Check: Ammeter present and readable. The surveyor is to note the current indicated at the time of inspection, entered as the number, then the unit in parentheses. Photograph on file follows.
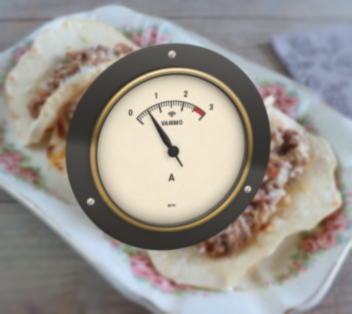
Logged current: 0.5 (A)
